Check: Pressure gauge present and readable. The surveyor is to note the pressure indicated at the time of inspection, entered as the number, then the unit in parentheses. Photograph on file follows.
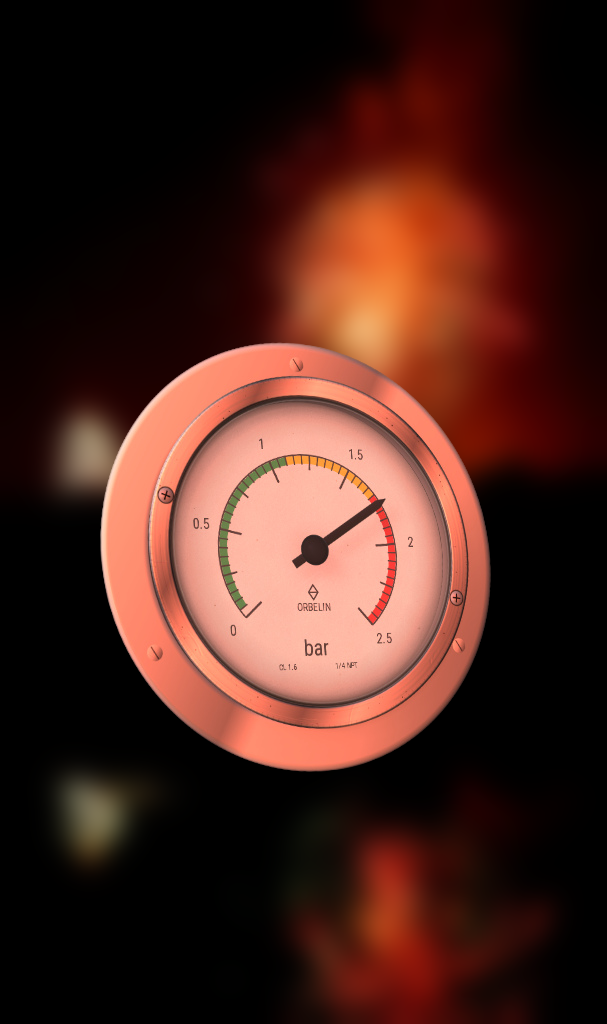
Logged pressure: 1.75 (bar)
